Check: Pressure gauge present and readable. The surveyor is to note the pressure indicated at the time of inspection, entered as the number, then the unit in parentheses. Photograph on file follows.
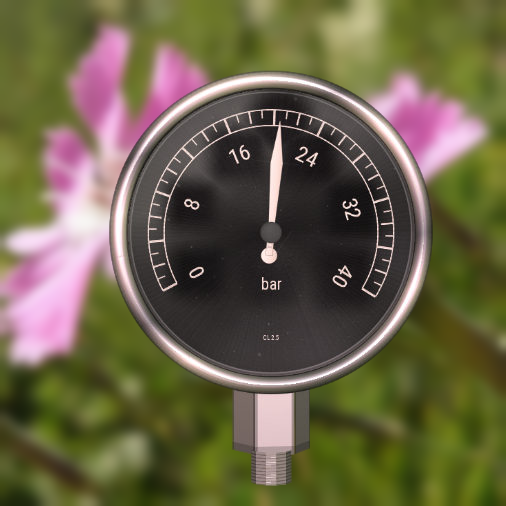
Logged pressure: 20.5 (bar)
